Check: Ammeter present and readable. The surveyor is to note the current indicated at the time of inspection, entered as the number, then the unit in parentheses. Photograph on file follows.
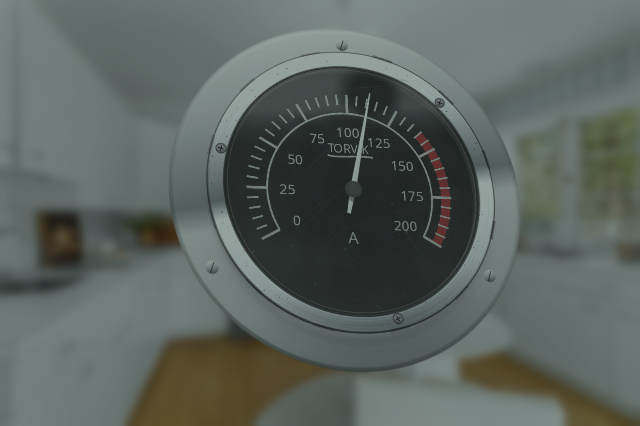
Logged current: 110 (A)
